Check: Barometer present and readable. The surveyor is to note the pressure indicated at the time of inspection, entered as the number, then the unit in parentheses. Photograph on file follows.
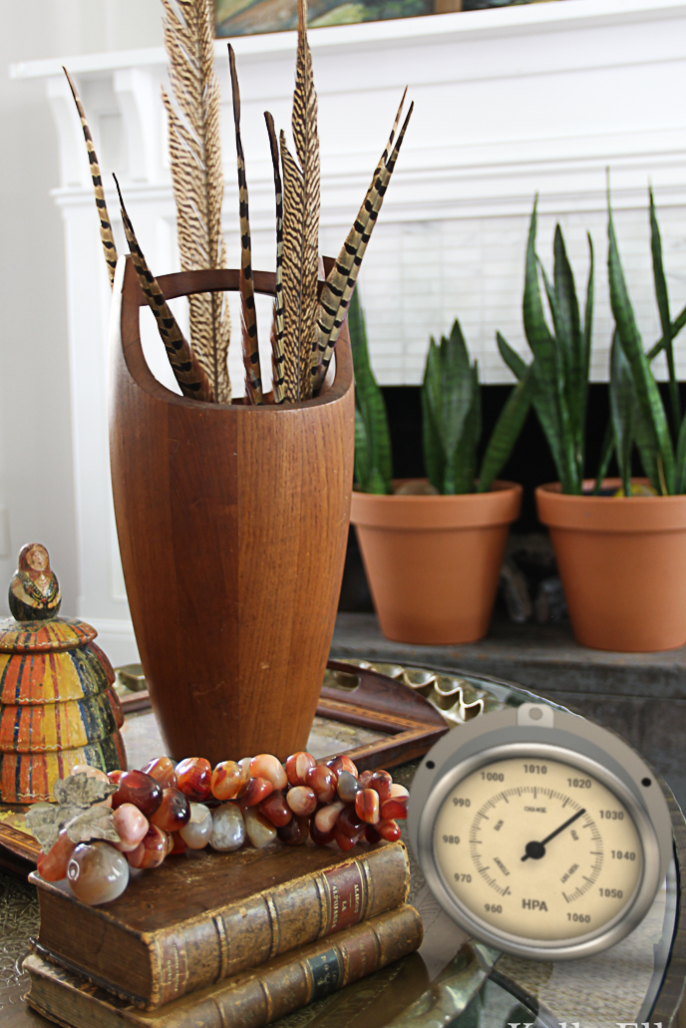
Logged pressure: 1025 (hPa)
